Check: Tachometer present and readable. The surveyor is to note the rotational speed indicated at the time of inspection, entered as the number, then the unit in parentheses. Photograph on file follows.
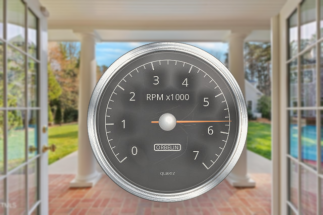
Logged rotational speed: 5700 (rpm)
